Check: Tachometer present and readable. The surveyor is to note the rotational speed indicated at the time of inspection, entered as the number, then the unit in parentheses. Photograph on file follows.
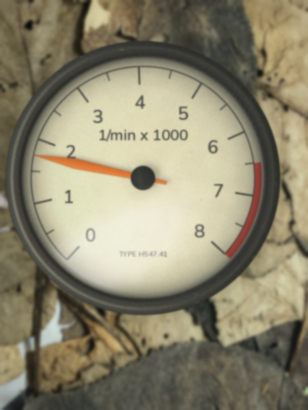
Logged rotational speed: 1750 (rpm)
